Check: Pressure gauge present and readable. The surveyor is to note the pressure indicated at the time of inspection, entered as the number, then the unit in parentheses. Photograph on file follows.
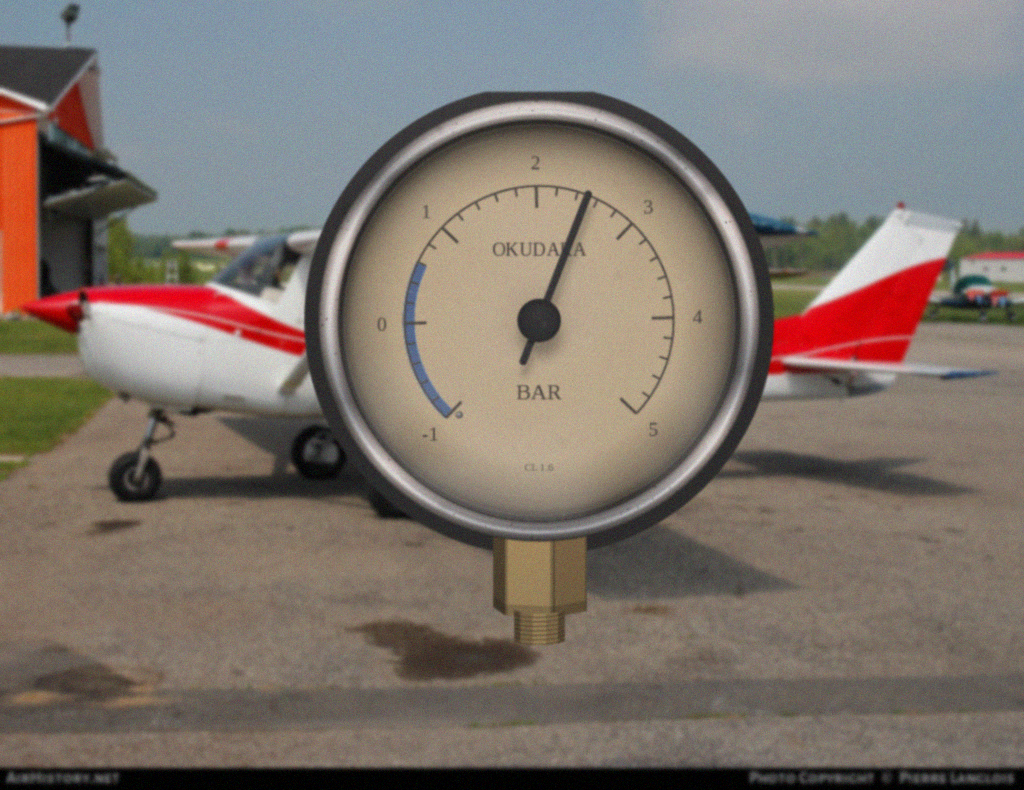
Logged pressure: 2.5 (bar)
